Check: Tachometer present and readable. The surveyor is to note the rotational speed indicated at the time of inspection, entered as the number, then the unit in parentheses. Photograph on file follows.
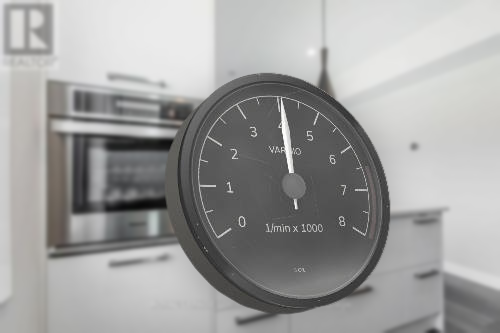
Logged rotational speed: 4000 (rpm)
